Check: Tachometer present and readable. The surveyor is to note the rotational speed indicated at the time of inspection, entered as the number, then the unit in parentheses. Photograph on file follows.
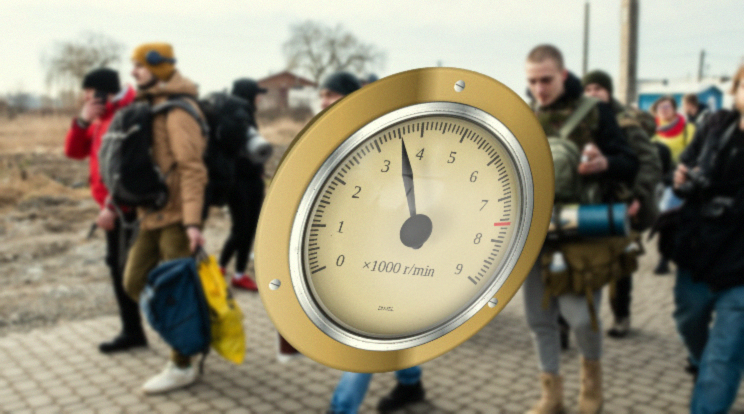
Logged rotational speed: 3500 (rpm)
